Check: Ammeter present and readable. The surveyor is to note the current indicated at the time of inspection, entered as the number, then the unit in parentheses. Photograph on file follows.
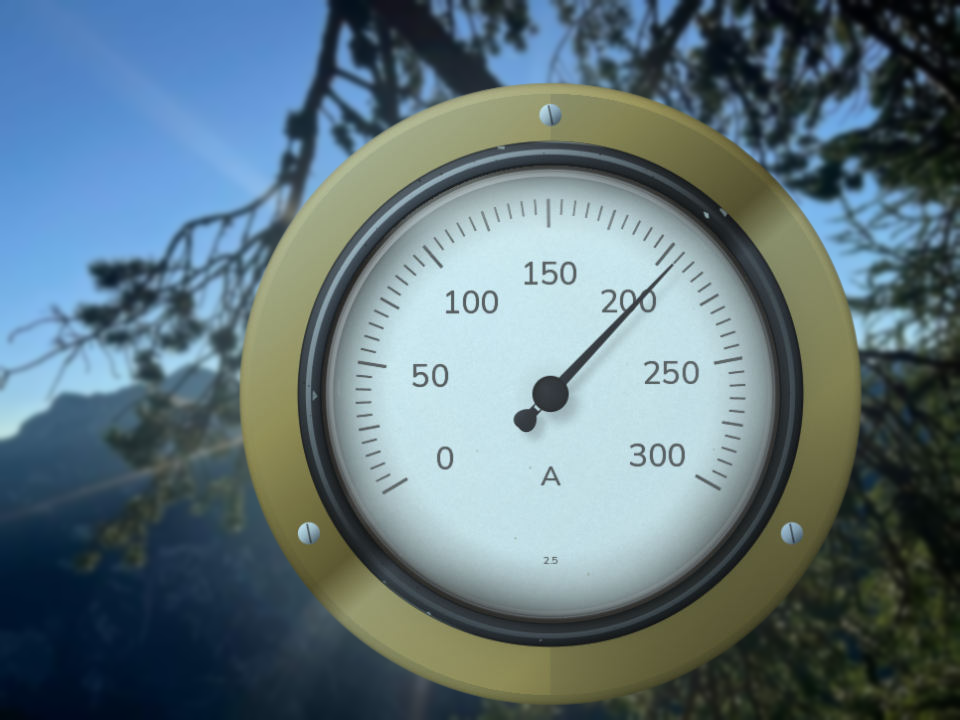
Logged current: 205 (A)
